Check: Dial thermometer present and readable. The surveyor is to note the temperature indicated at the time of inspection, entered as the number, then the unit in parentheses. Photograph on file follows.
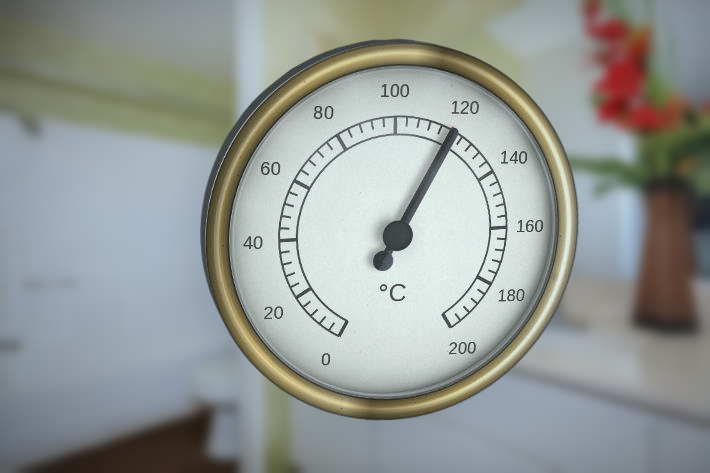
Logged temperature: 120 (°C)
